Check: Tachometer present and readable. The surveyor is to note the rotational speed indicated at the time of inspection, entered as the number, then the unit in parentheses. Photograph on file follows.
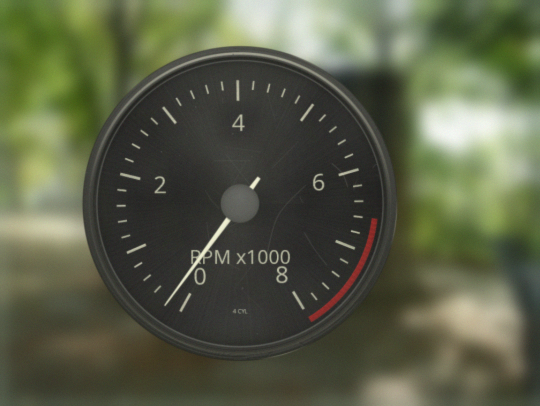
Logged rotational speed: 200 (rpm)
